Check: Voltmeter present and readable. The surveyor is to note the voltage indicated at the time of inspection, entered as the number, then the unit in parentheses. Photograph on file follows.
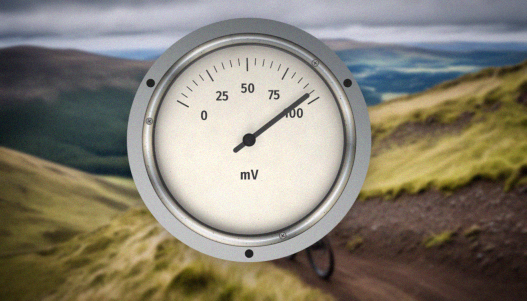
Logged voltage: 95 (mV)
